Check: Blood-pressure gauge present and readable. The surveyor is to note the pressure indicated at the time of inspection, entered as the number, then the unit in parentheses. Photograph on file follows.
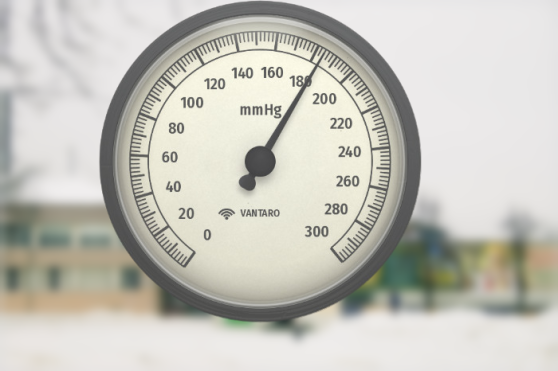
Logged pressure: 184 (mmHg)
